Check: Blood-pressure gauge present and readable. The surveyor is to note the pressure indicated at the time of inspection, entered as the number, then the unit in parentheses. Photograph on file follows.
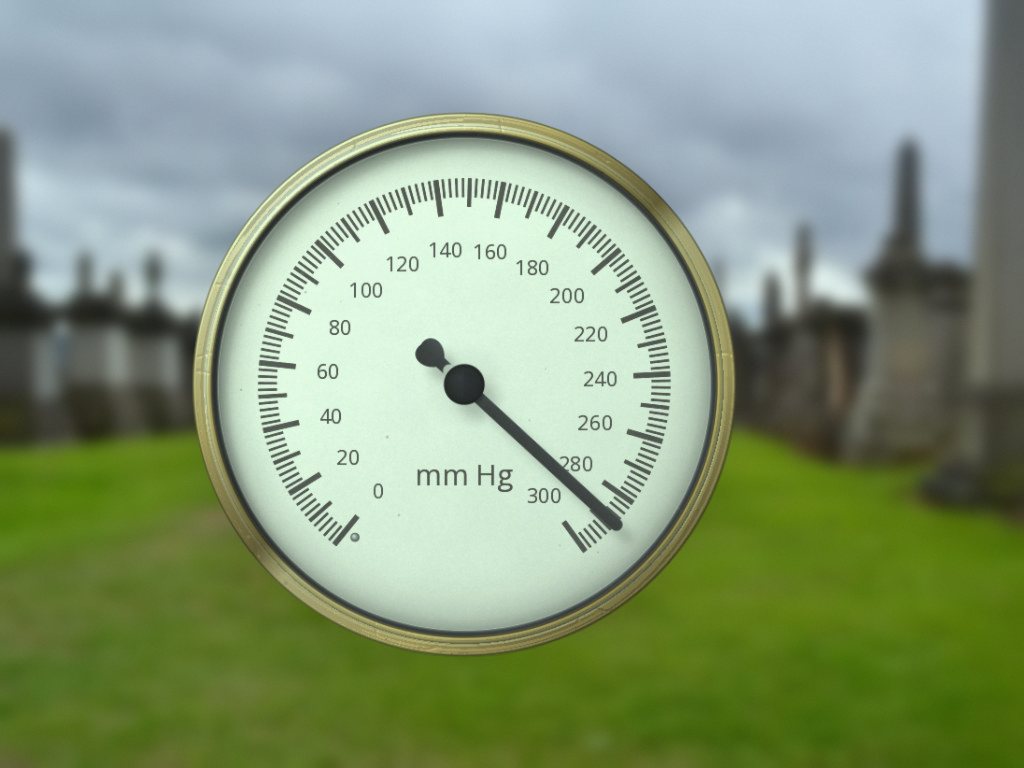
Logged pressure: 288 (mmHg)
